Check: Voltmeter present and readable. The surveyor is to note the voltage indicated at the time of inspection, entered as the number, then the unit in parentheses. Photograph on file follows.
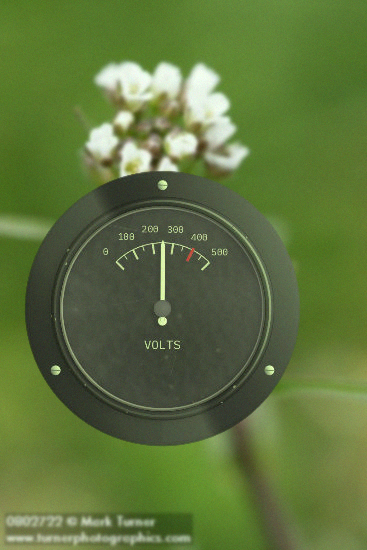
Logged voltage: 250 (V)
